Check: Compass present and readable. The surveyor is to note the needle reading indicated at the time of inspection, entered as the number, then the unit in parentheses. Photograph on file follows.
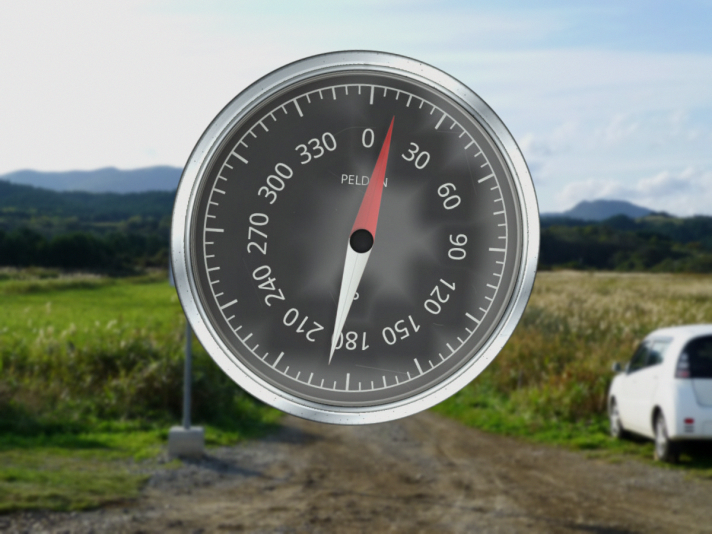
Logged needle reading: 10 (°)
